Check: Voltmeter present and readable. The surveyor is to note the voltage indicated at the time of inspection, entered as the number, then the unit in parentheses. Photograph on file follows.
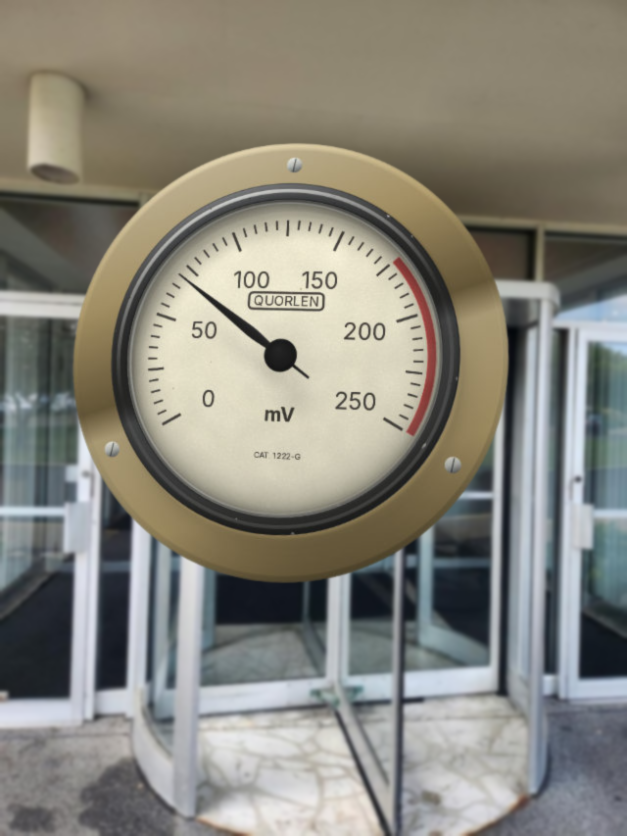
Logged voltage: 70 (mV)
